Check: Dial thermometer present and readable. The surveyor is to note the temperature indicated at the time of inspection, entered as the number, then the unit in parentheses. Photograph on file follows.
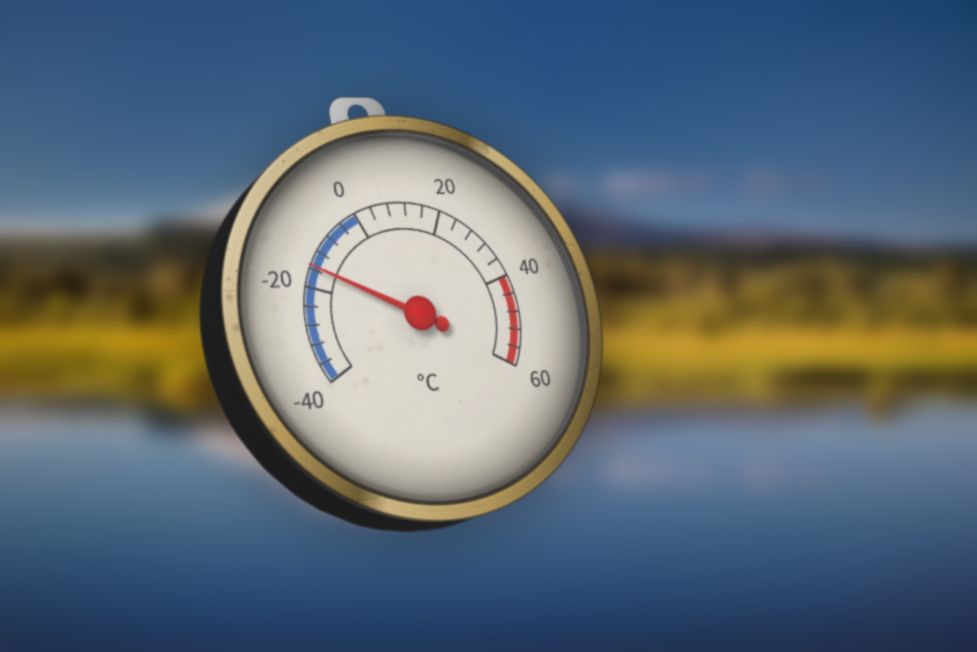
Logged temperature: -16 (°C)
